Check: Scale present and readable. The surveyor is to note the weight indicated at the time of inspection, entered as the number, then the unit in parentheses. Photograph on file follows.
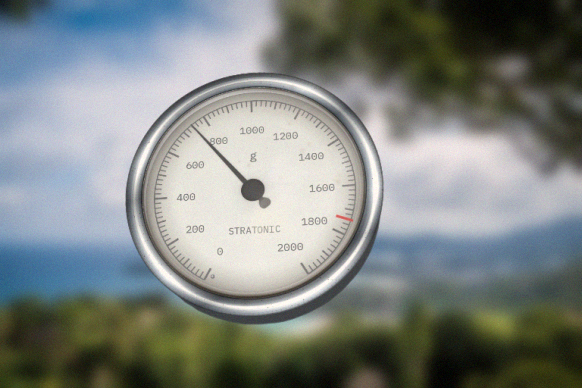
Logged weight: 740 (g)
